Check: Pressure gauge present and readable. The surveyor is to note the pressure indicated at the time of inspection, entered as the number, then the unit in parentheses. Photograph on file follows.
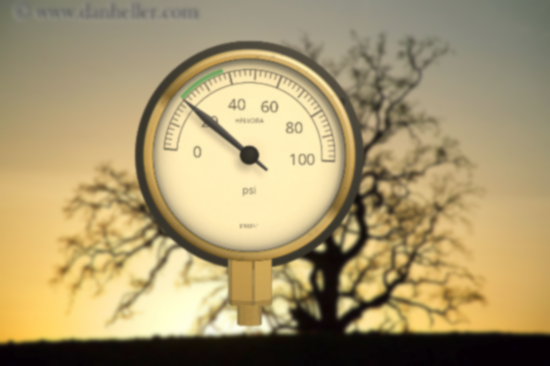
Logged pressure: 20 (psi)
